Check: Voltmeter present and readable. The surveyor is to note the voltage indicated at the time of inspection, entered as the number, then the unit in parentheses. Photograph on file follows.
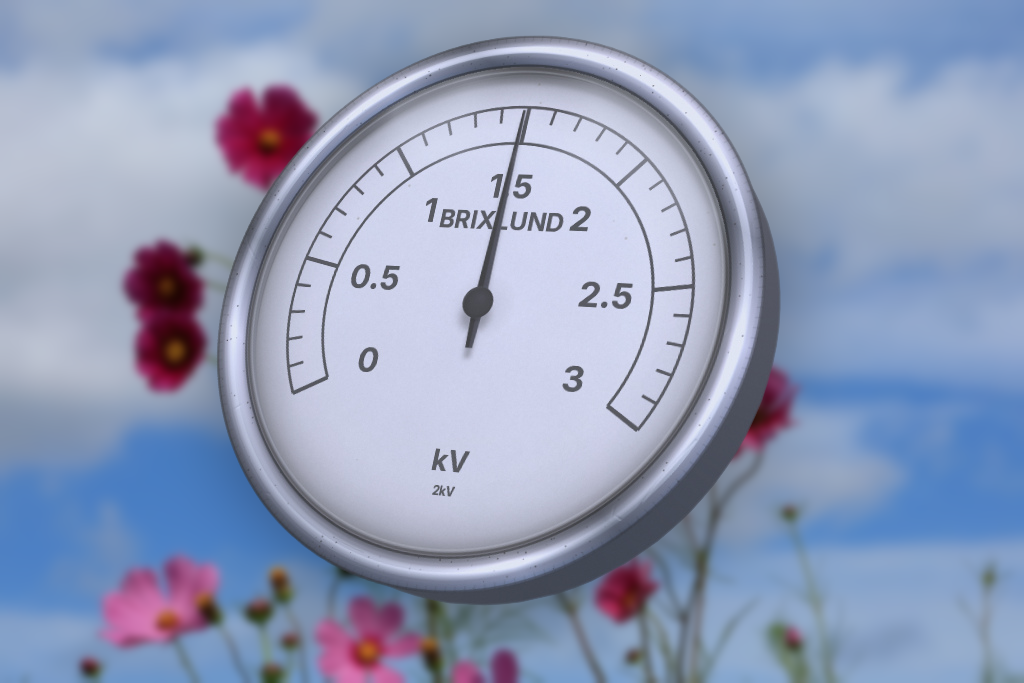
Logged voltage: 1.5 (kV)
